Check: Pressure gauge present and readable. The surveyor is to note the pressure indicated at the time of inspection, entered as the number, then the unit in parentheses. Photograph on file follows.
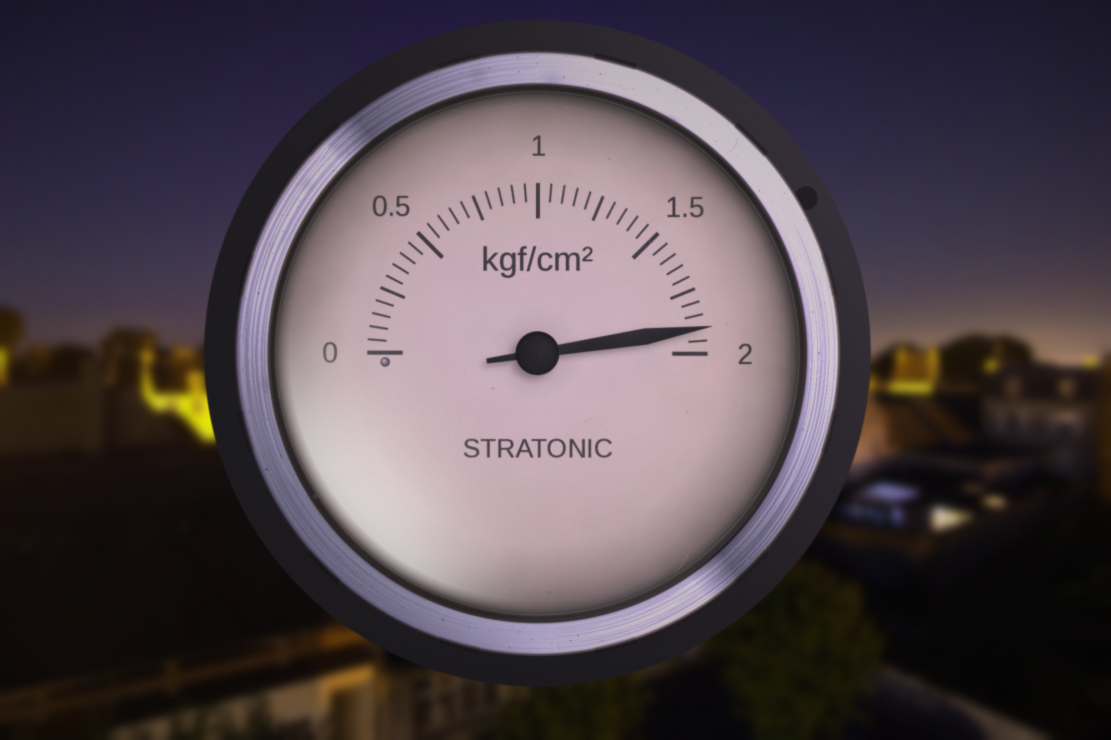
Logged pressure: 1.9 (kg/cm²)
